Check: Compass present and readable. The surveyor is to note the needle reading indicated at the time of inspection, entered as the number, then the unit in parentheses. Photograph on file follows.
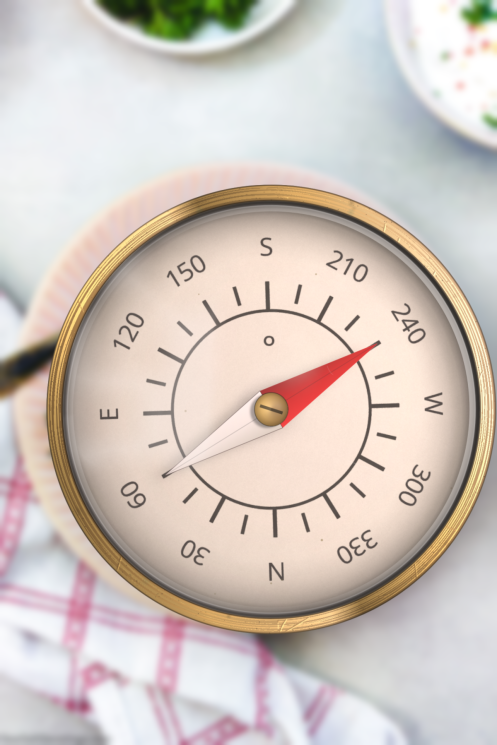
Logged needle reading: 240 (°)
